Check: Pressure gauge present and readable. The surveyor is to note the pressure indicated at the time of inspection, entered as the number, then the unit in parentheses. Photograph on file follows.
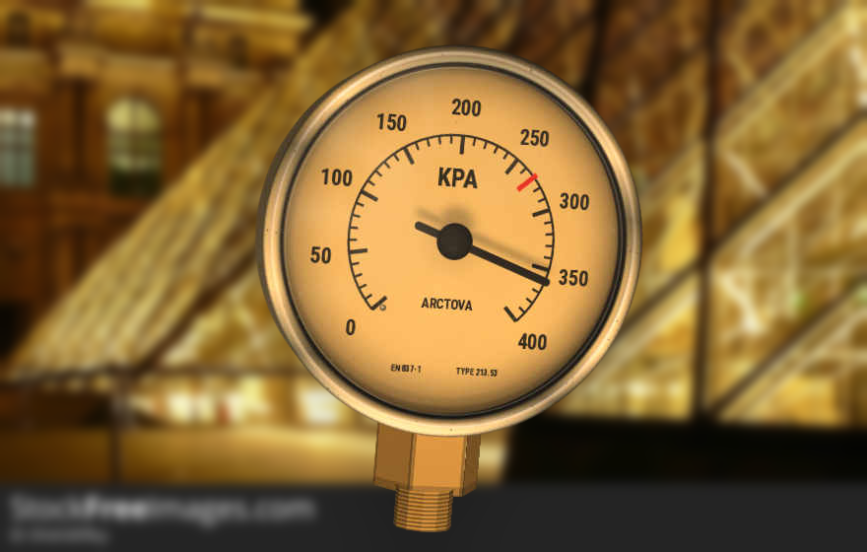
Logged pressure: 360 (kPa)
